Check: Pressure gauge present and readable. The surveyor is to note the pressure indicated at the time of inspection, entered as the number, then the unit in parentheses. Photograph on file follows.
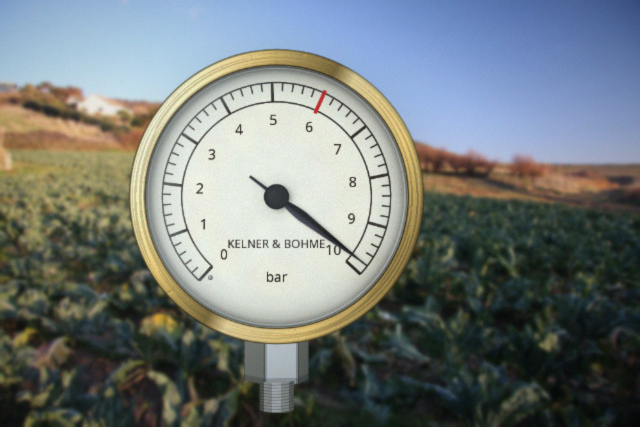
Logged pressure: 9.8 (bar)
